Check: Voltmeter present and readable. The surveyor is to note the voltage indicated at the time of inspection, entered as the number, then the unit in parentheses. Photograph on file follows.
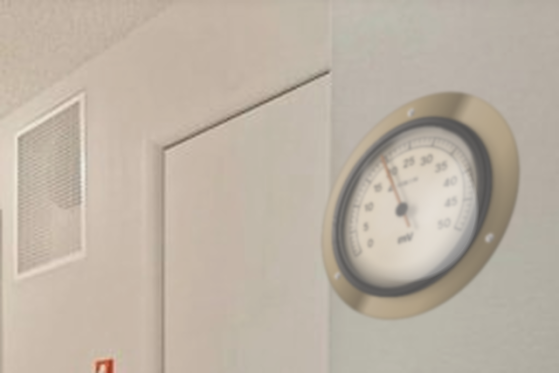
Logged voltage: 20 (mV)
